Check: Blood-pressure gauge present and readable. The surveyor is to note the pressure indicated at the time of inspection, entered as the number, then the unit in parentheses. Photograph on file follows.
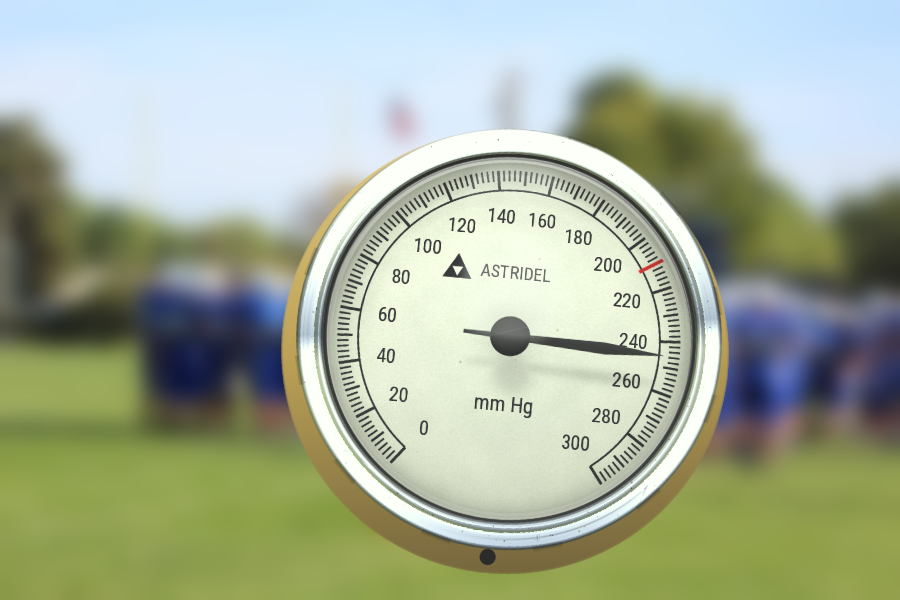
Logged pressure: 246 (mmHg)
